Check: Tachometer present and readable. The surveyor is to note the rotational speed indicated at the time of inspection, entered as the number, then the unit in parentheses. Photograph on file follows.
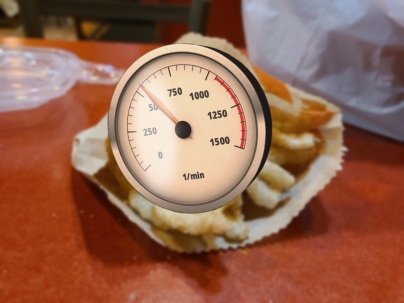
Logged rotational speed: 550 (rpm)
